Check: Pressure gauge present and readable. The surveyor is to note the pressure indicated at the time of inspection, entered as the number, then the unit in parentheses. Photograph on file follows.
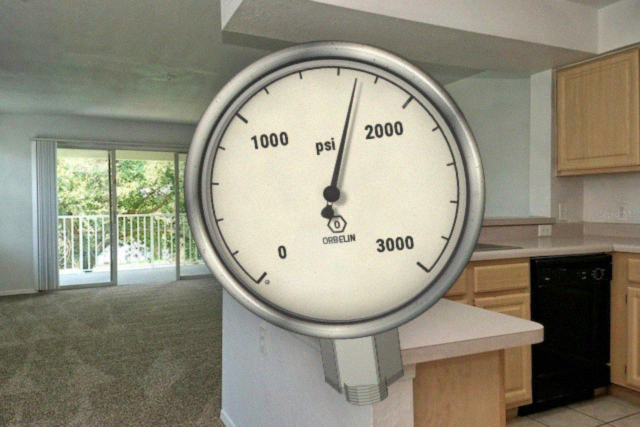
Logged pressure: 1700 (psi)
